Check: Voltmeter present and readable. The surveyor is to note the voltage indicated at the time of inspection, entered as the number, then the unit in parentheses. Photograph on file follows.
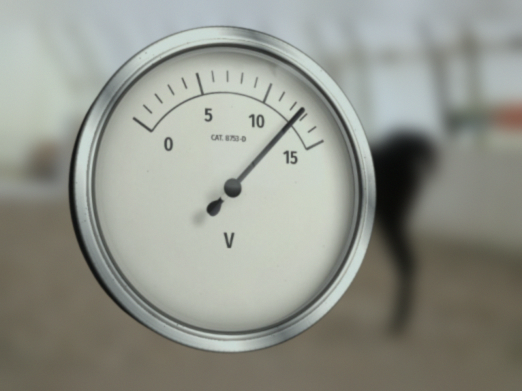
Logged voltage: 12.5 (V)
